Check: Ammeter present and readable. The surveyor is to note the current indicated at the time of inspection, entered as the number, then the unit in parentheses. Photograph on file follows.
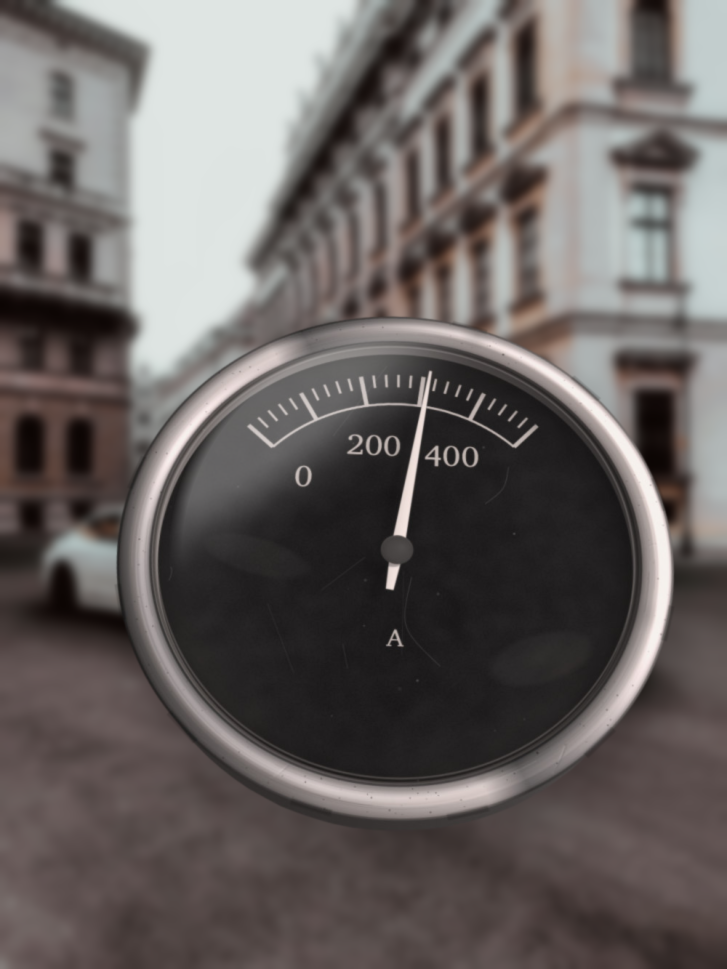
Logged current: 310 (A)
